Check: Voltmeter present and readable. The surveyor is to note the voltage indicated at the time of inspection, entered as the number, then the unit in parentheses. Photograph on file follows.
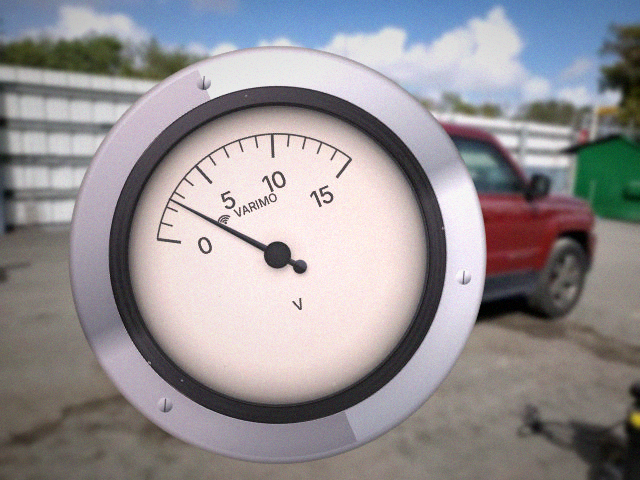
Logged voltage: 2.5 (V)
